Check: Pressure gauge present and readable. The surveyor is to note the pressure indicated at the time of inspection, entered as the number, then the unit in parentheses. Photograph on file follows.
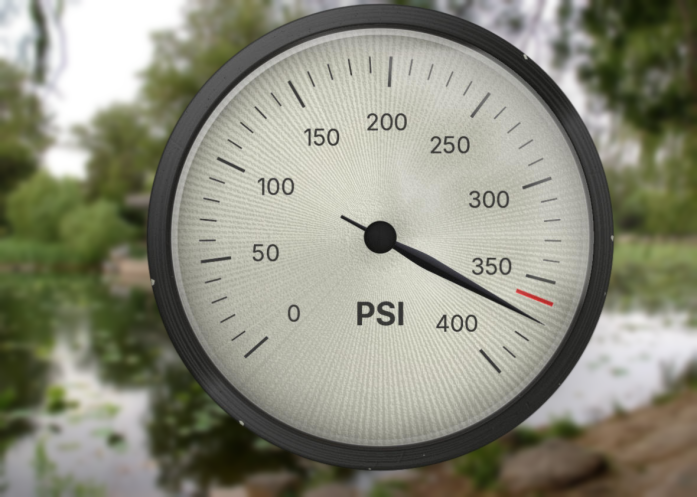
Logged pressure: 370 (psi)
